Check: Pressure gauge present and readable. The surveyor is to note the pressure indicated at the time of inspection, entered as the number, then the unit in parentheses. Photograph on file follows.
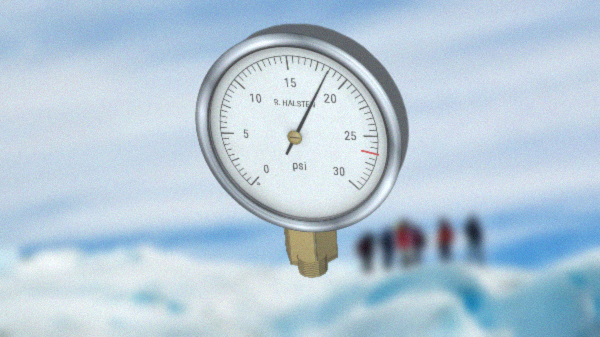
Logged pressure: 18.5 (psi)
